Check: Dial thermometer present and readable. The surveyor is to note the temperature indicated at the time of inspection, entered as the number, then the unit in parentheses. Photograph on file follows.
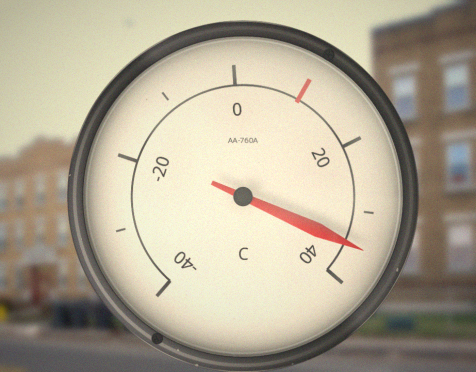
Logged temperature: 35 (°C)
